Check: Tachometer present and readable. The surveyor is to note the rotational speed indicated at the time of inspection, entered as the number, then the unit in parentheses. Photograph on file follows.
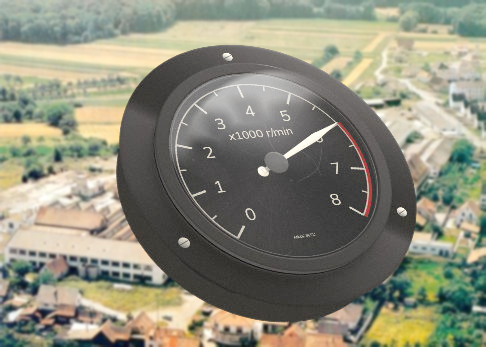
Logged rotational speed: 6000 (rpm)
